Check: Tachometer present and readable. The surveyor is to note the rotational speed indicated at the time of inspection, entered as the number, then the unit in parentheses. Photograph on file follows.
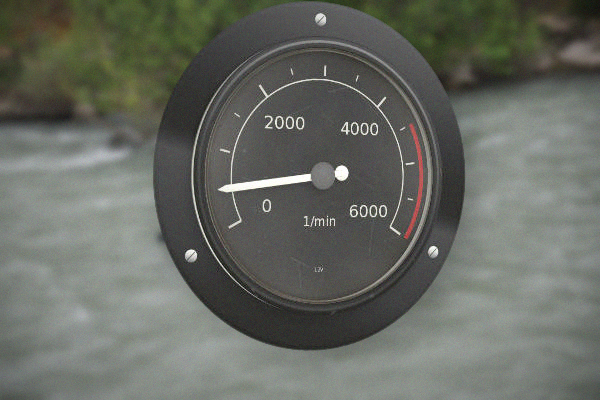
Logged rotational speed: 500 (rpm)
